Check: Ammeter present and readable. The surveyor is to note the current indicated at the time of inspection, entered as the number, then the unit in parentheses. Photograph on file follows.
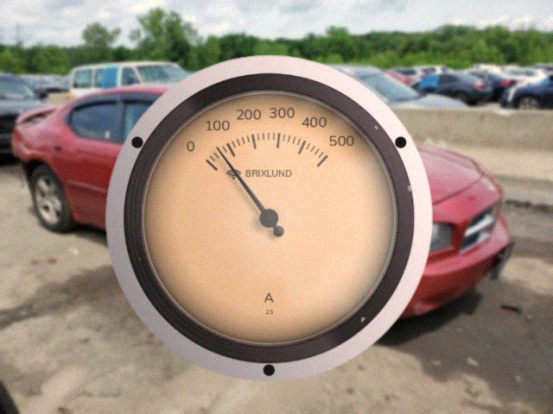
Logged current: 60 (A)
